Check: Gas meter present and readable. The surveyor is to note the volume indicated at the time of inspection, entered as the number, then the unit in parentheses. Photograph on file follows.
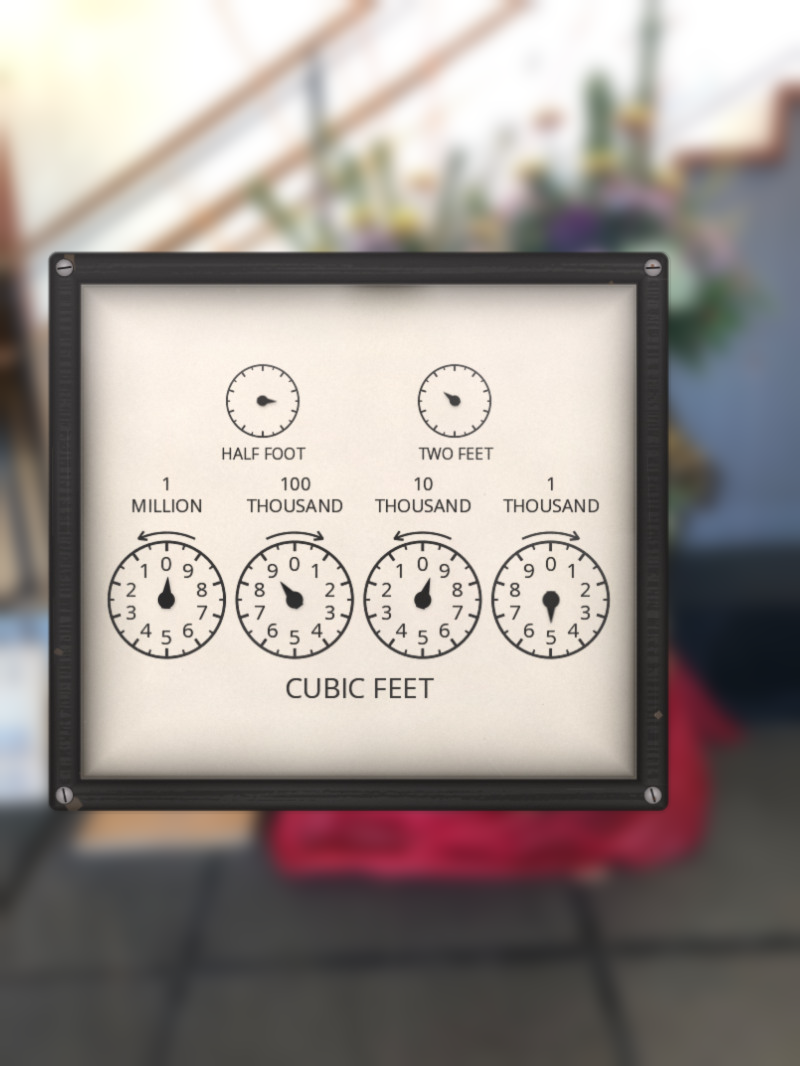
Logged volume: 989500 (ft³)
